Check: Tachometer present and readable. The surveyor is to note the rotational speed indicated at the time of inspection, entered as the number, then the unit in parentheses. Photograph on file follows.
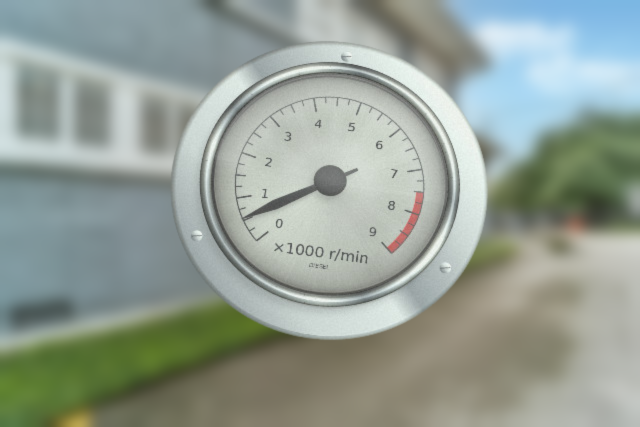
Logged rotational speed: 500 (rpm)
